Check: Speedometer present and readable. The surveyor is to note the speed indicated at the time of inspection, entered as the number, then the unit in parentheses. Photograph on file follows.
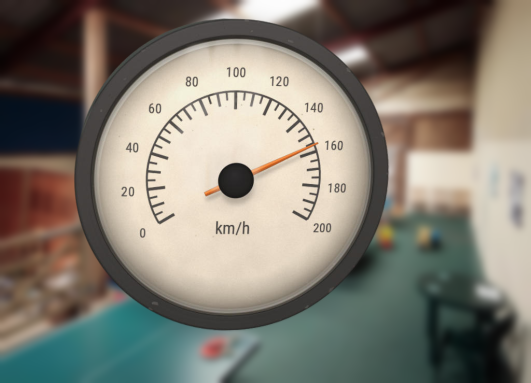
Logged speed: 155 (km/h)
